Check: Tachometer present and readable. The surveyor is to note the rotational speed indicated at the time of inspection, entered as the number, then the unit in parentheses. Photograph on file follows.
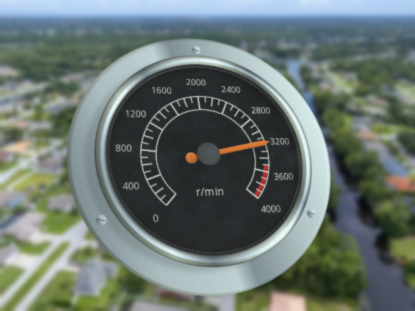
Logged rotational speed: 3200 (rpm)
